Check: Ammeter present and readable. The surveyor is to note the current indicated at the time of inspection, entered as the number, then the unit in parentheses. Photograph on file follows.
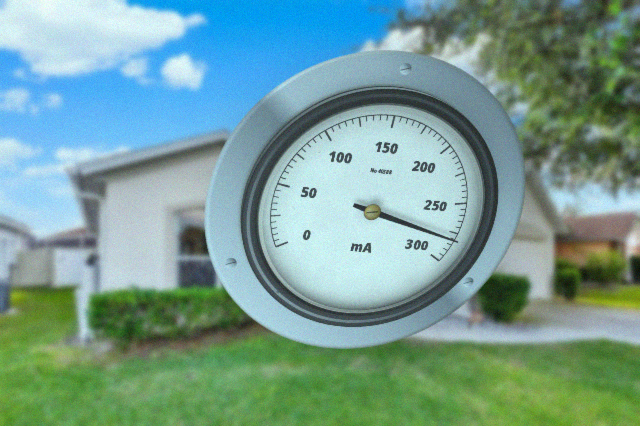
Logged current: 280 (mA)
